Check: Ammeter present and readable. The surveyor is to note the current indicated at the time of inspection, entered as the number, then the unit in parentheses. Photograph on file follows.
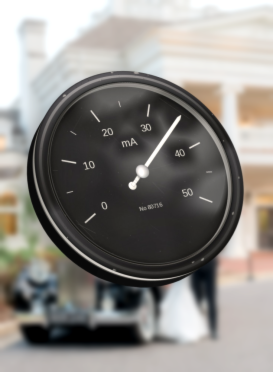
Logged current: 35 (mA)
